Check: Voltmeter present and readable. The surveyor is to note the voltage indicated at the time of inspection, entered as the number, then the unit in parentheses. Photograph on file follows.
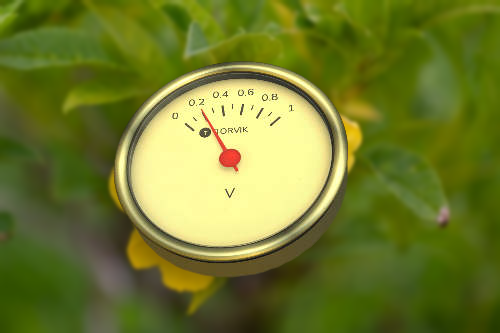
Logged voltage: 0.2 (V)
